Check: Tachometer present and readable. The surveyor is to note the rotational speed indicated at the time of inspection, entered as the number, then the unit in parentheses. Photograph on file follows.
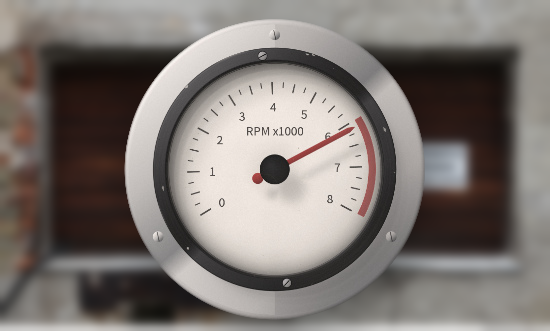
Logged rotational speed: 6125 (rpm)
